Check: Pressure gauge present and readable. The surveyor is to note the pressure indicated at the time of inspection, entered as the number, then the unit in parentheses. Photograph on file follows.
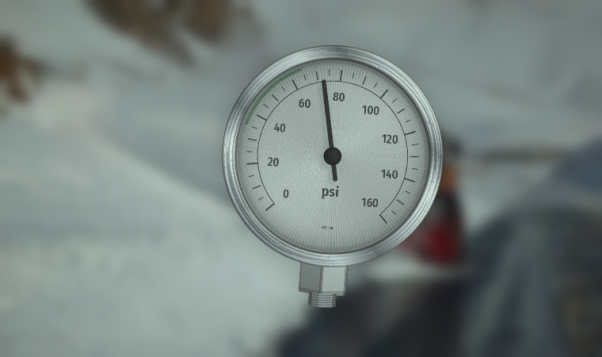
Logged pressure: 72.5 (psi)
